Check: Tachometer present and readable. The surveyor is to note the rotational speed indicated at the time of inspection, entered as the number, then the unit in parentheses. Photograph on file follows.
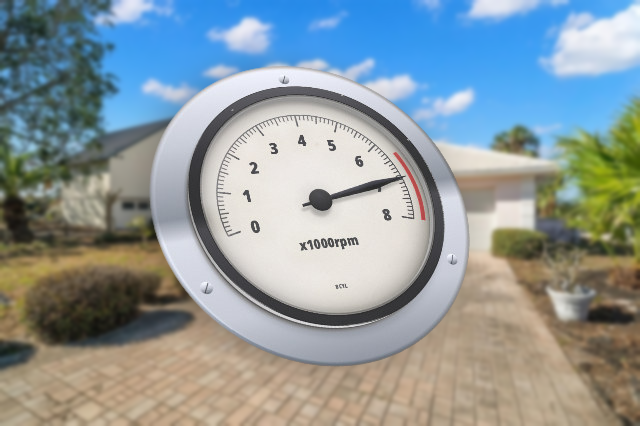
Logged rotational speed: 7000 (rpm)
